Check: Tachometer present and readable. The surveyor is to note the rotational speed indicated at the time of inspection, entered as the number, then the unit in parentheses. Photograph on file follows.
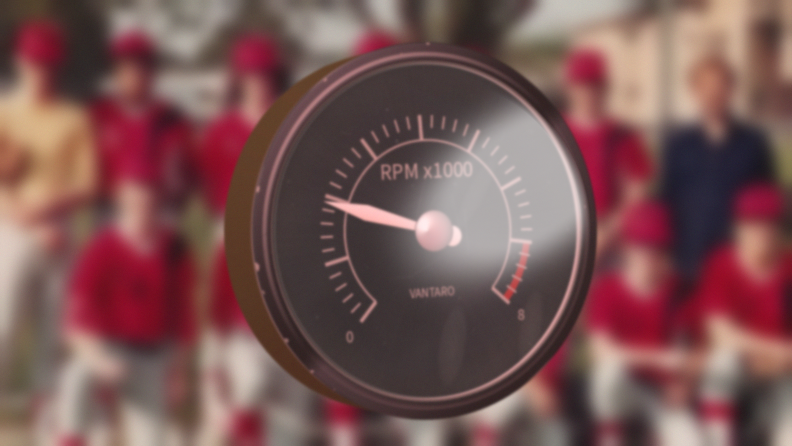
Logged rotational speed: 1900 (rpm)
